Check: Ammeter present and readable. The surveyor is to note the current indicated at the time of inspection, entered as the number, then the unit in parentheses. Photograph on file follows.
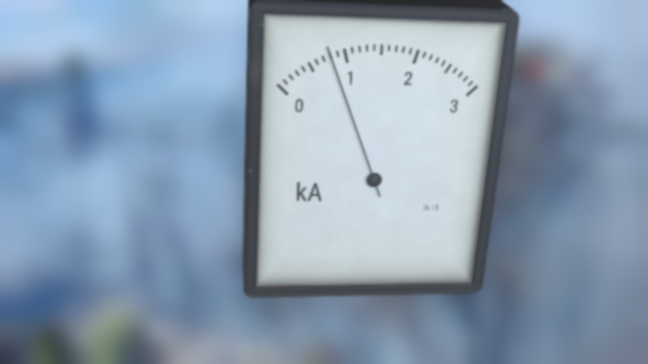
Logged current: 0.8 (kA)
